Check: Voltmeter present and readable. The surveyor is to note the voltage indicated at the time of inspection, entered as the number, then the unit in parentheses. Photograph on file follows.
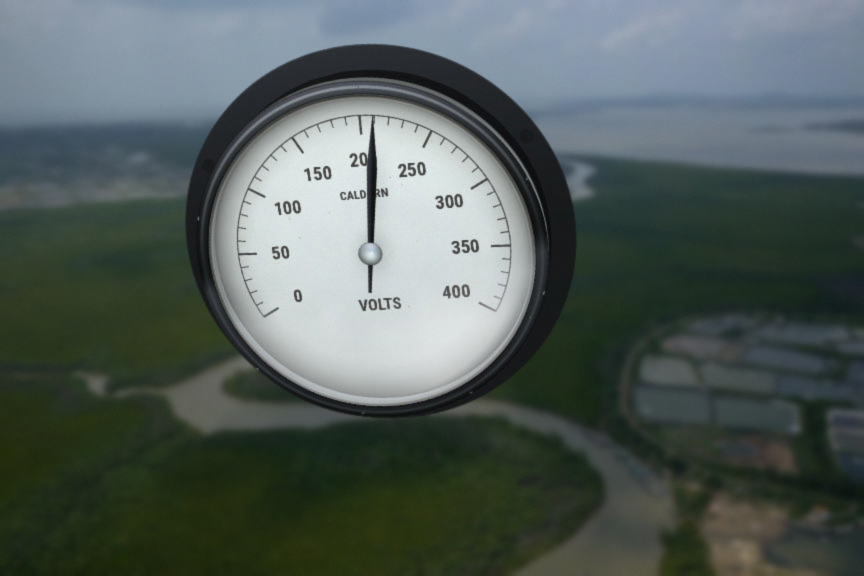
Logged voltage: 210 (V)
